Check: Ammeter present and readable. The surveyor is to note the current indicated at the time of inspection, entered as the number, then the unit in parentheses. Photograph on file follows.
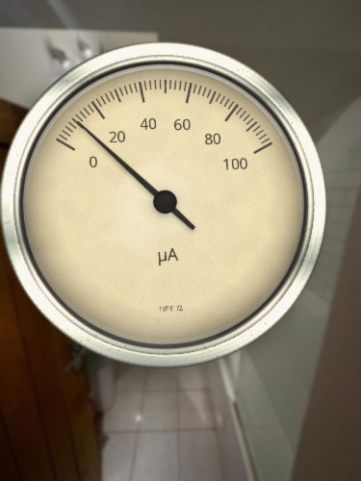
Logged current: 10 (µA)
